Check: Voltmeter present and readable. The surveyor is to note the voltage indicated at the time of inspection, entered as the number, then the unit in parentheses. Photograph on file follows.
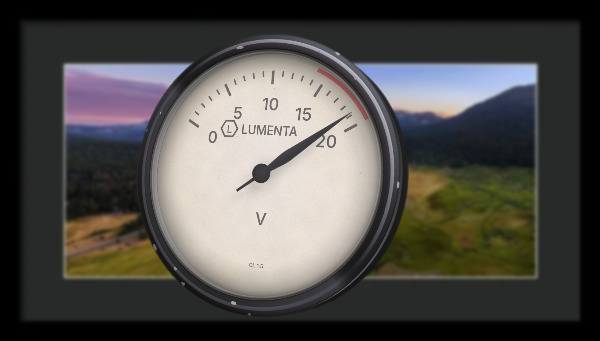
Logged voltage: 19 (V)
